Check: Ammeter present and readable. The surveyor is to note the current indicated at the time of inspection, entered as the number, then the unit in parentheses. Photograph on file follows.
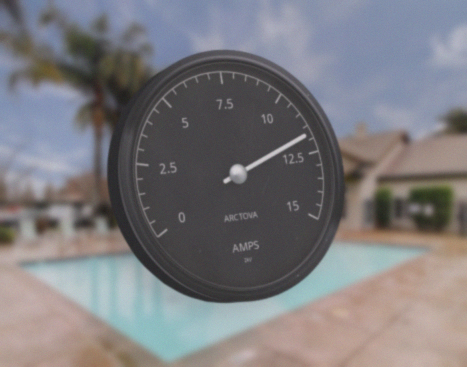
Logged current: 11.75 (A)
